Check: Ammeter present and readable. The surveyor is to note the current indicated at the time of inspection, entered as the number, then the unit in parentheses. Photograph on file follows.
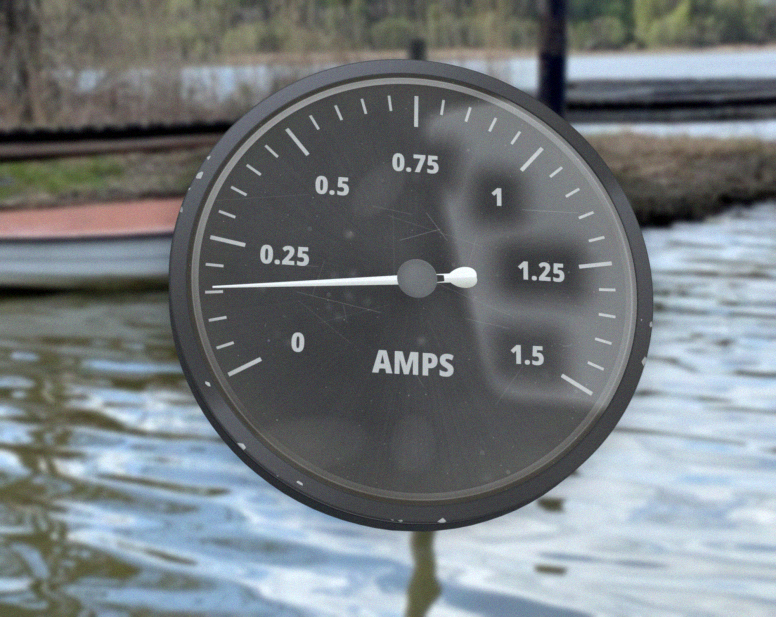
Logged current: 0.15 (A)
